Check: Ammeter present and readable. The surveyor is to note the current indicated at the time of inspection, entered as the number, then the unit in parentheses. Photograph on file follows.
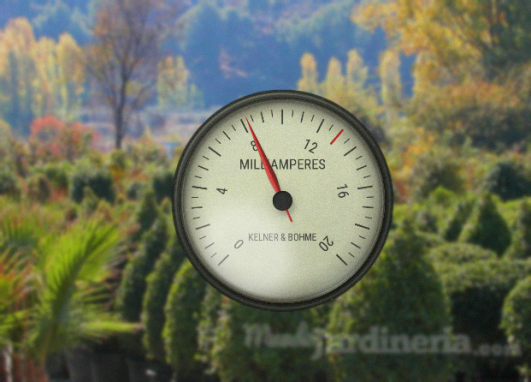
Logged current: 8.25 (mA)
